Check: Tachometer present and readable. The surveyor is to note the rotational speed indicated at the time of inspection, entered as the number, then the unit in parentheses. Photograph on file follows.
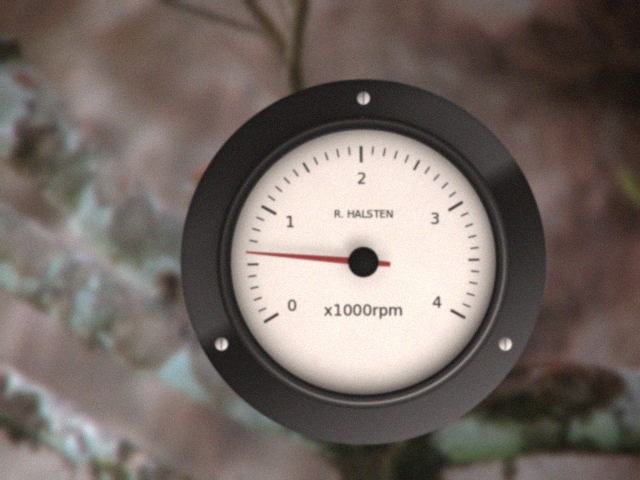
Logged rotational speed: 600 (rpm)
